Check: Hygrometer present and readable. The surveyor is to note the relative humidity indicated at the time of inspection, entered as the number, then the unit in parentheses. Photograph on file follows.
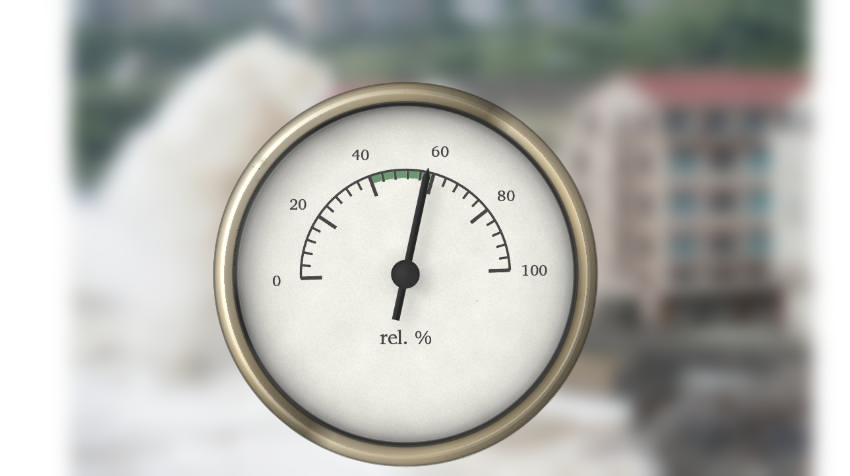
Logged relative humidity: 58 (%)
